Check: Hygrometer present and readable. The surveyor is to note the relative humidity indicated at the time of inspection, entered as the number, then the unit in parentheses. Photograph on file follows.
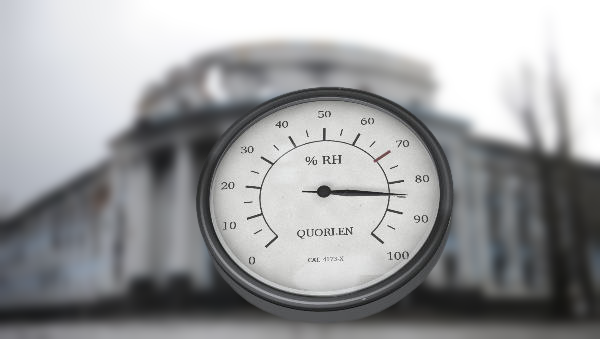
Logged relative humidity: 85 (%)
